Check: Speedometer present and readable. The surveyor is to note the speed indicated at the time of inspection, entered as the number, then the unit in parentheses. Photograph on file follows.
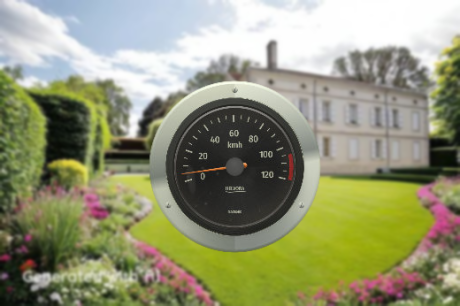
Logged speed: 5 (km/h)
